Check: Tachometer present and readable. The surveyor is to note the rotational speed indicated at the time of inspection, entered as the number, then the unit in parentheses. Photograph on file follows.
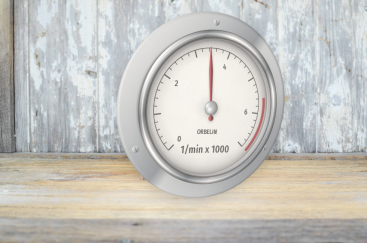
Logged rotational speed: 3400 (rpm)
